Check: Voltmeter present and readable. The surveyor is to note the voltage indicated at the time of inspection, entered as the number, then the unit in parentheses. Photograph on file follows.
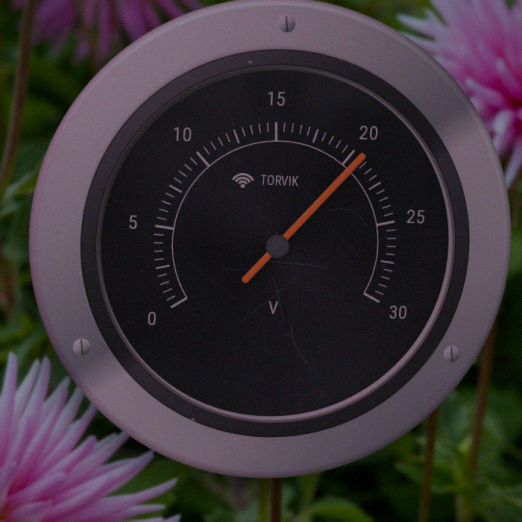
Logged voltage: 20.5 (V)
